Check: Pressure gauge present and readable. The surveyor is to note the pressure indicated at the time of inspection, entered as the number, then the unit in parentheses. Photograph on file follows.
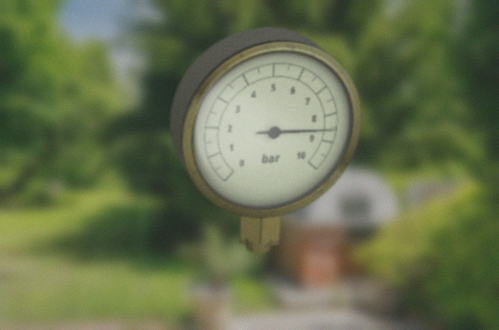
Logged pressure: 8.5 (bar)
